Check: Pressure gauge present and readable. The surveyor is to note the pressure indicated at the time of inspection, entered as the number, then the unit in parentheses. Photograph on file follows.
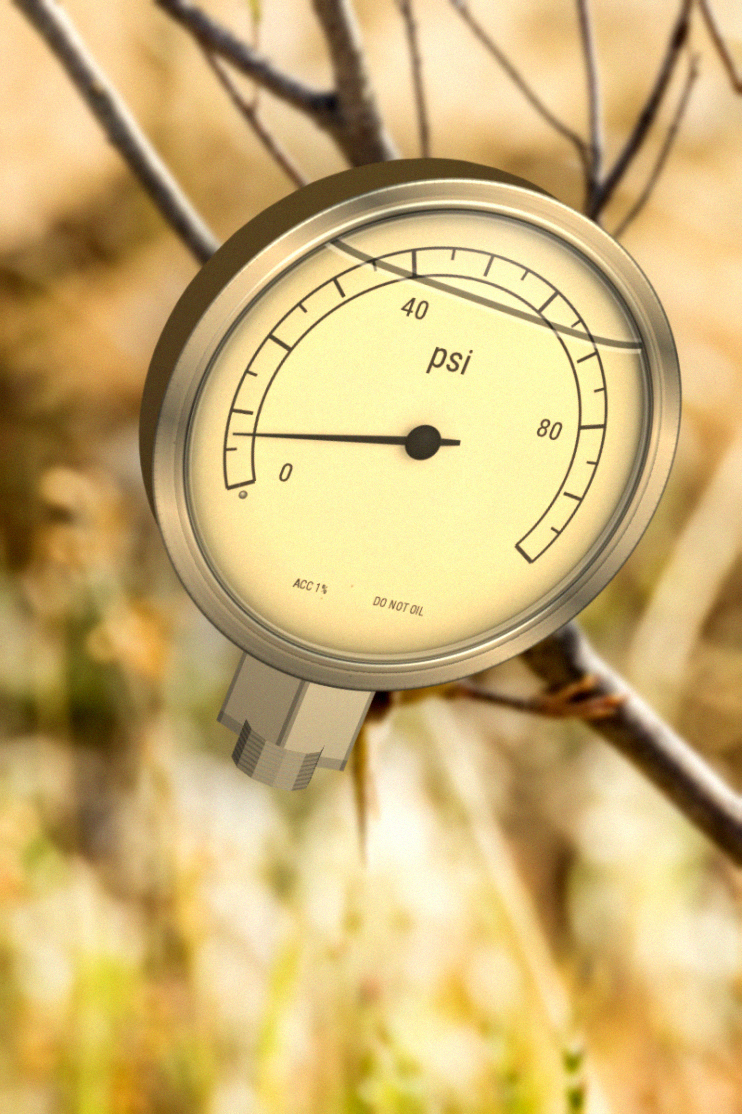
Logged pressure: 7.5 (psi)
